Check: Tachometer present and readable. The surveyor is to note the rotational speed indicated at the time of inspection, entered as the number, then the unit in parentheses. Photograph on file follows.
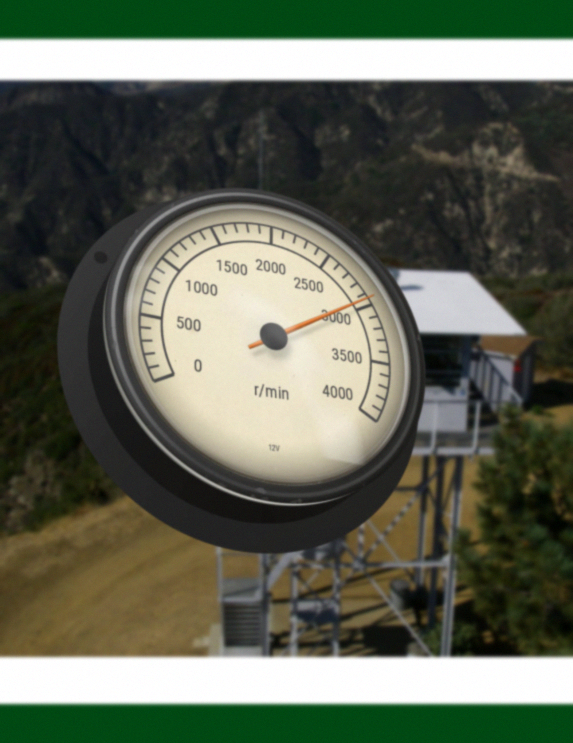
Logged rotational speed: 2950 (rpm)
